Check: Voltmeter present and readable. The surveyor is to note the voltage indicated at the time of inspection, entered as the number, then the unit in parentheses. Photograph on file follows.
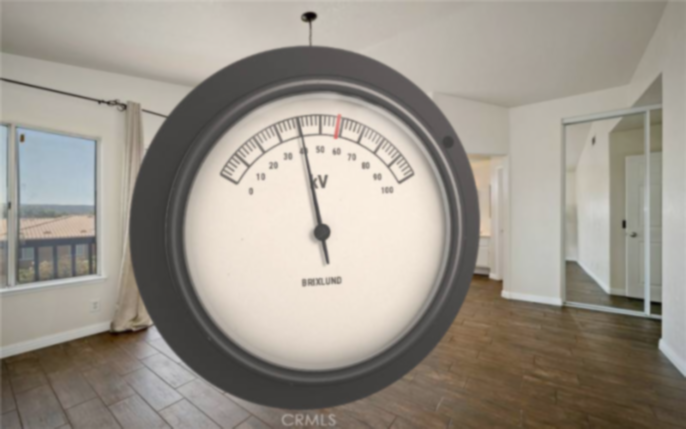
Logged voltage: 40 (kV)
